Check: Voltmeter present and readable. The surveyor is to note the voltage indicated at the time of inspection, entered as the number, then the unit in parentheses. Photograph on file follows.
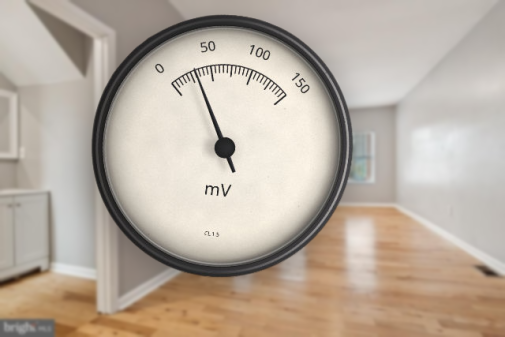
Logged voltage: 30 (mV)
